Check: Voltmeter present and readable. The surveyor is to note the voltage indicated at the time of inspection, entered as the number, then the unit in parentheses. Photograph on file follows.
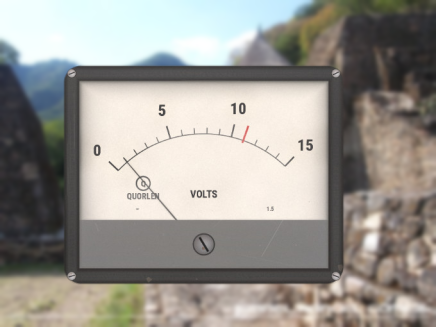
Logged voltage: 1 (V)
